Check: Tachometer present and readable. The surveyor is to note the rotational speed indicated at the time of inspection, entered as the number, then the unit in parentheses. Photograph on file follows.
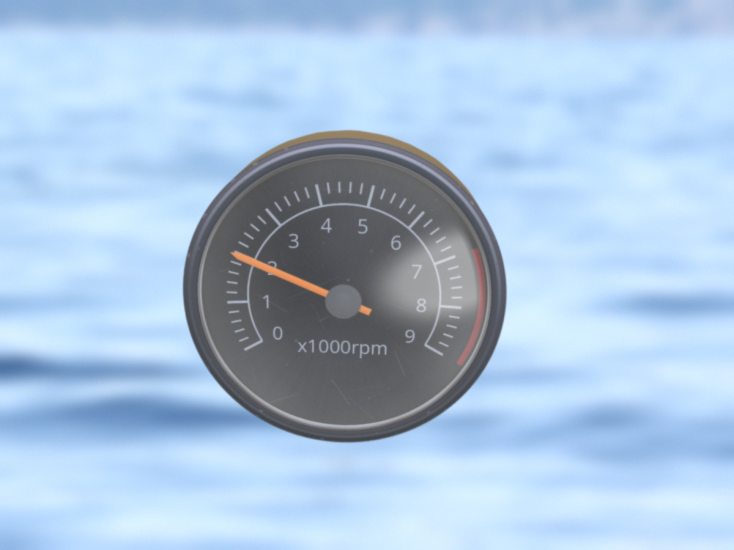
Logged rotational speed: 2000 (rpm)
